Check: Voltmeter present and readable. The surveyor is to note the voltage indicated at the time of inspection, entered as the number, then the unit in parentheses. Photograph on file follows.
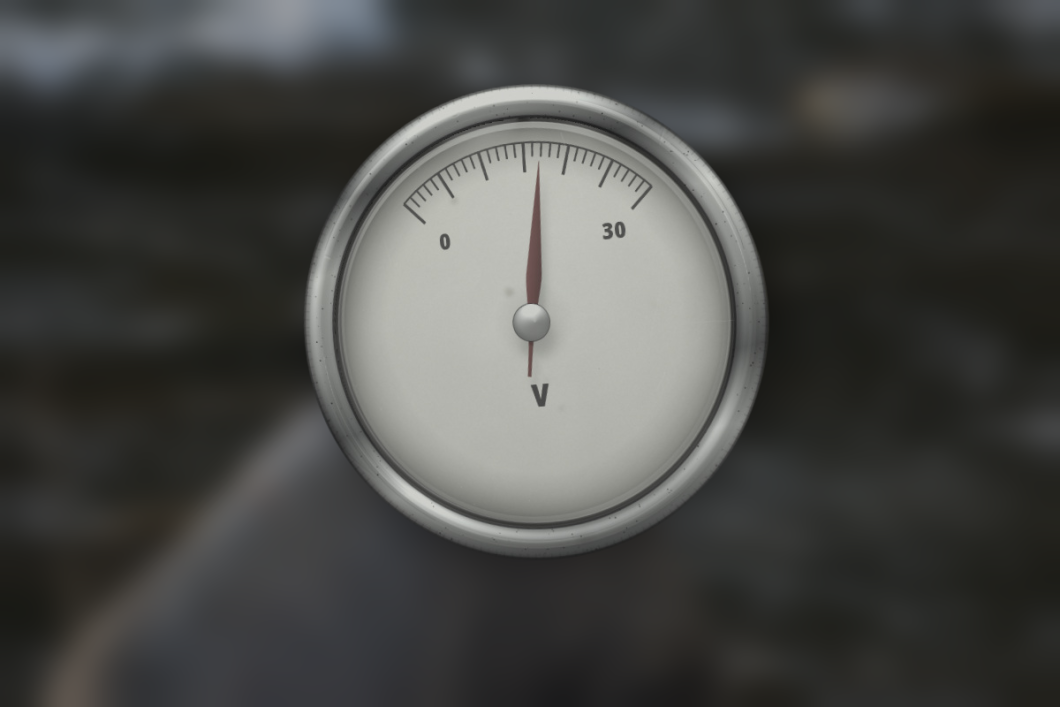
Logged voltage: 17 (V)
